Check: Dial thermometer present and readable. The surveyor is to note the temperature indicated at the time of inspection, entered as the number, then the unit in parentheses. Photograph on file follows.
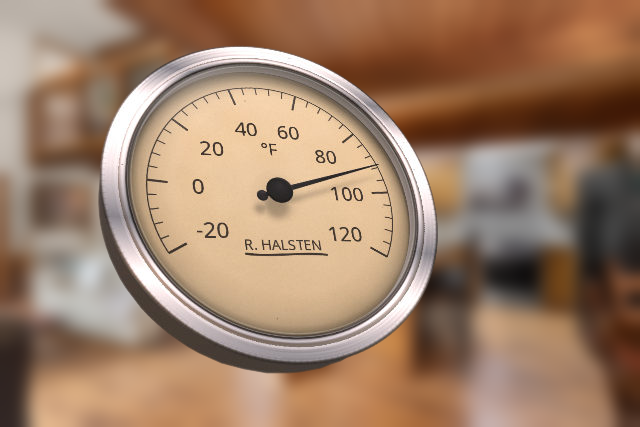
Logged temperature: 92 (°F)
